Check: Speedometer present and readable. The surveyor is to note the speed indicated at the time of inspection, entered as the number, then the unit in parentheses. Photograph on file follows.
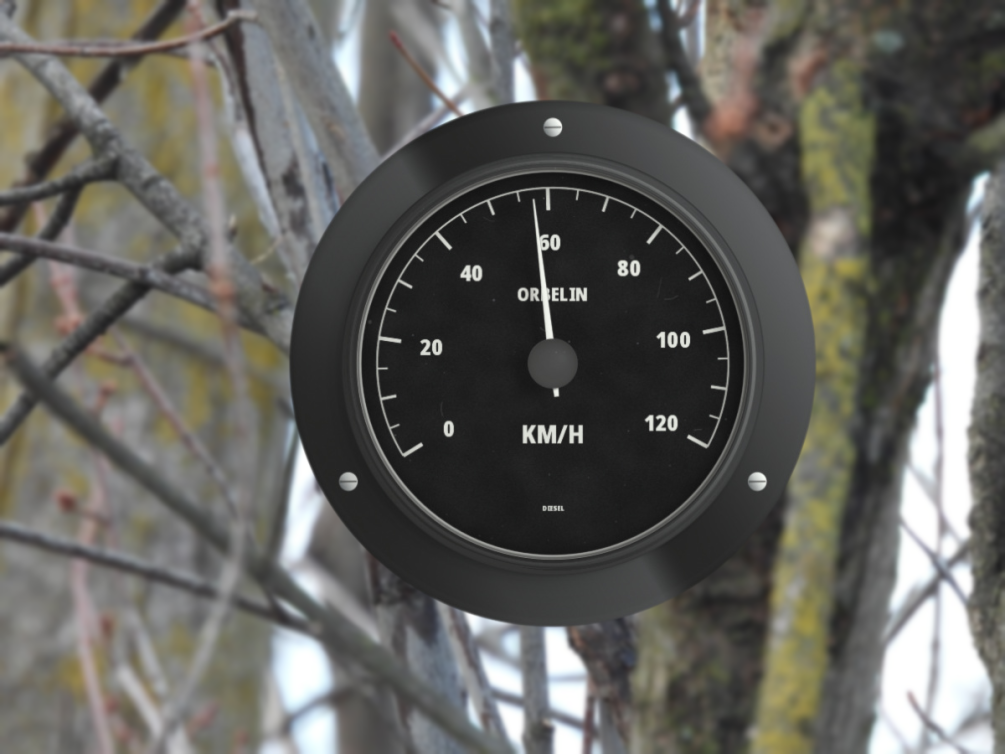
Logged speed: 57.5 (km/h)
